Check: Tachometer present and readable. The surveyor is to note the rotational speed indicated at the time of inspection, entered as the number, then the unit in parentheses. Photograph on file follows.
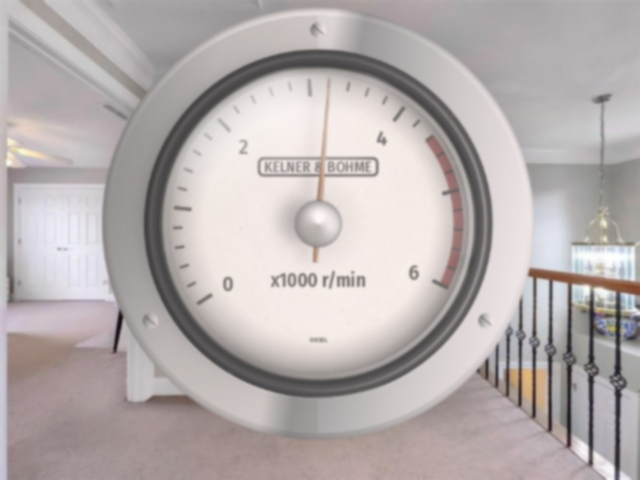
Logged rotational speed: 3200 (rpm)
